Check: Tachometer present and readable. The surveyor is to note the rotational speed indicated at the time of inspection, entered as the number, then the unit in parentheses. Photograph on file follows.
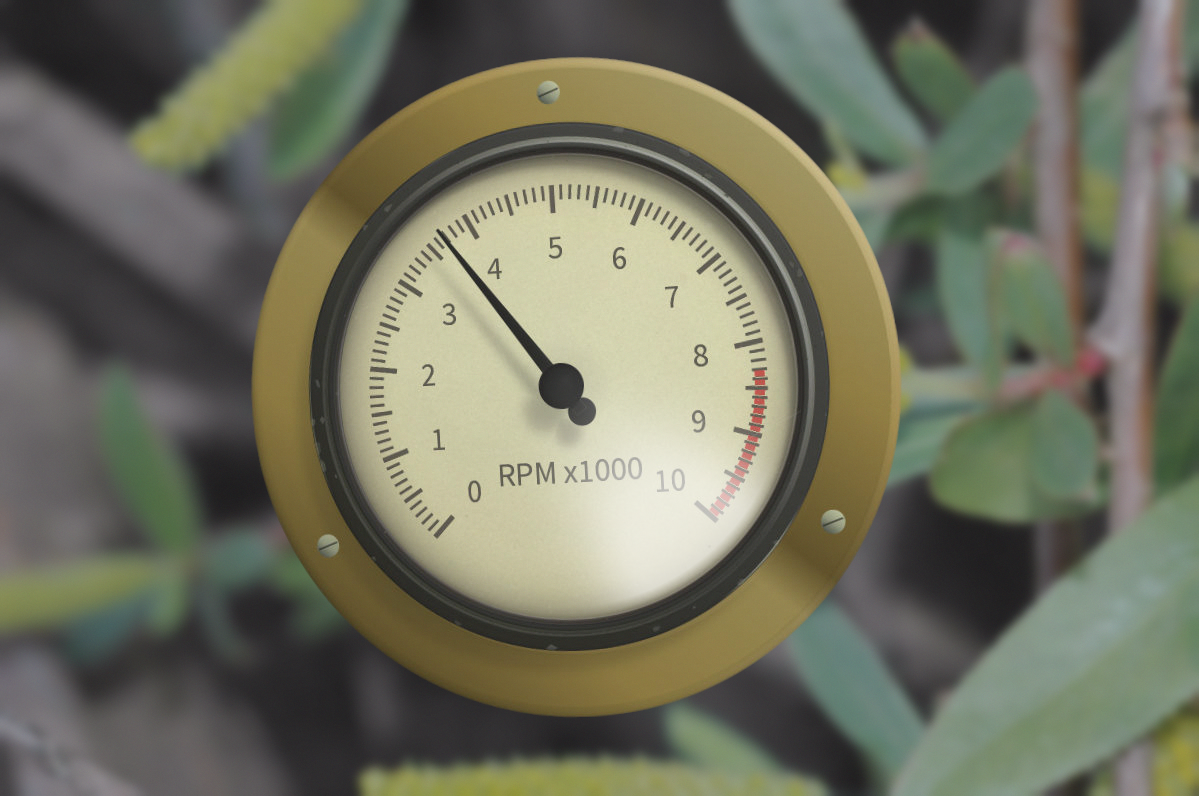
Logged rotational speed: 3700 (rpm)
